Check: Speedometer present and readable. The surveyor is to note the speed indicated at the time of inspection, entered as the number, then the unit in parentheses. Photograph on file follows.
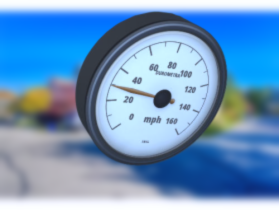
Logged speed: 30 (mph)
